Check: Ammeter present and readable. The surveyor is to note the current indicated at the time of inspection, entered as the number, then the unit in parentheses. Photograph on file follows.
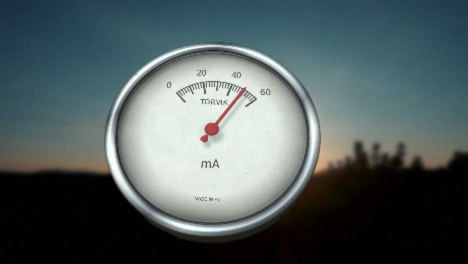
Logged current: 50 (mA)
